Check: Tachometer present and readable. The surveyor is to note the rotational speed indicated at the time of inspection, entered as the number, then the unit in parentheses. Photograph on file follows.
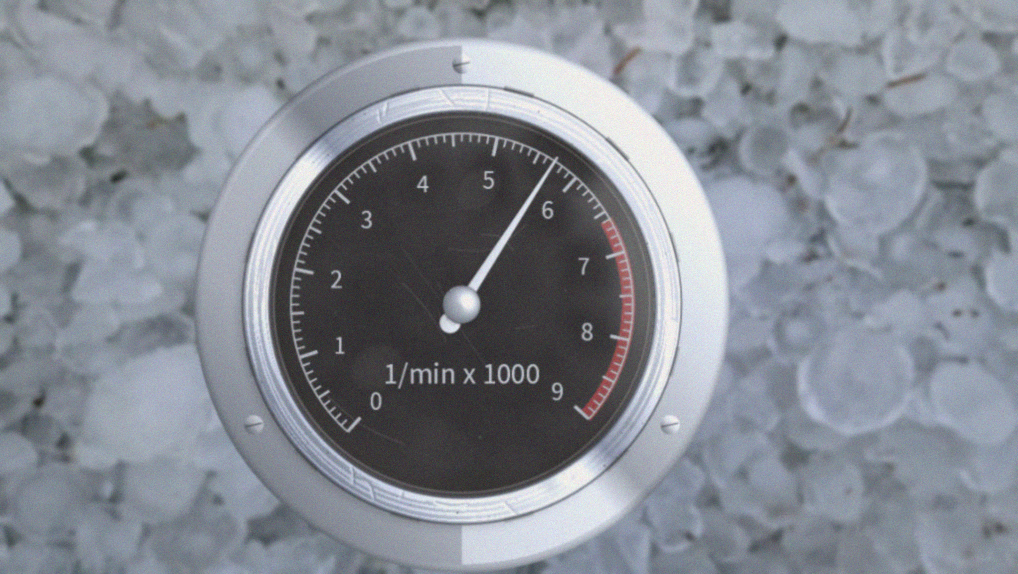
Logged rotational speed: 5700 (rpm)
